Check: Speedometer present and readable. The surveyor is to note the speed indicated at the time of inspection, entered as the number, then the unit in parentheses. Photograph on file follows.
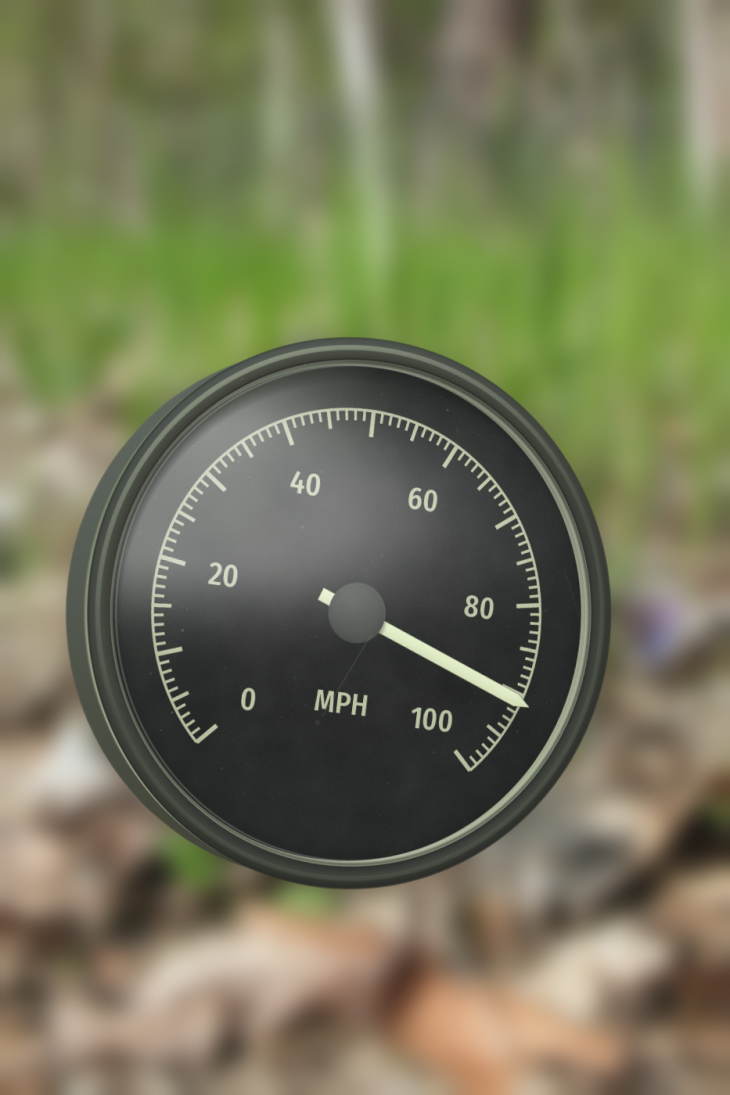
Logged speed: 91 (mph)
